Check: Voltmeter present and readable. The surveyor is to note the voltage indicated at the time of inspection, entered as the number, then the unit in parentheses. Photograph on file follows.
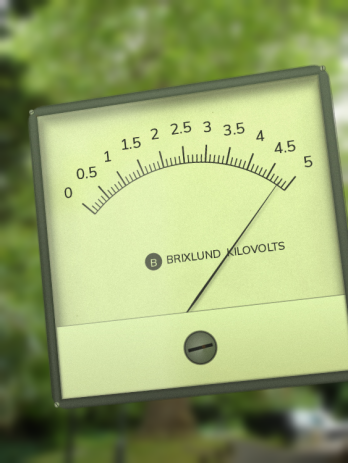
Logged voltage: 4.8 (kV)
